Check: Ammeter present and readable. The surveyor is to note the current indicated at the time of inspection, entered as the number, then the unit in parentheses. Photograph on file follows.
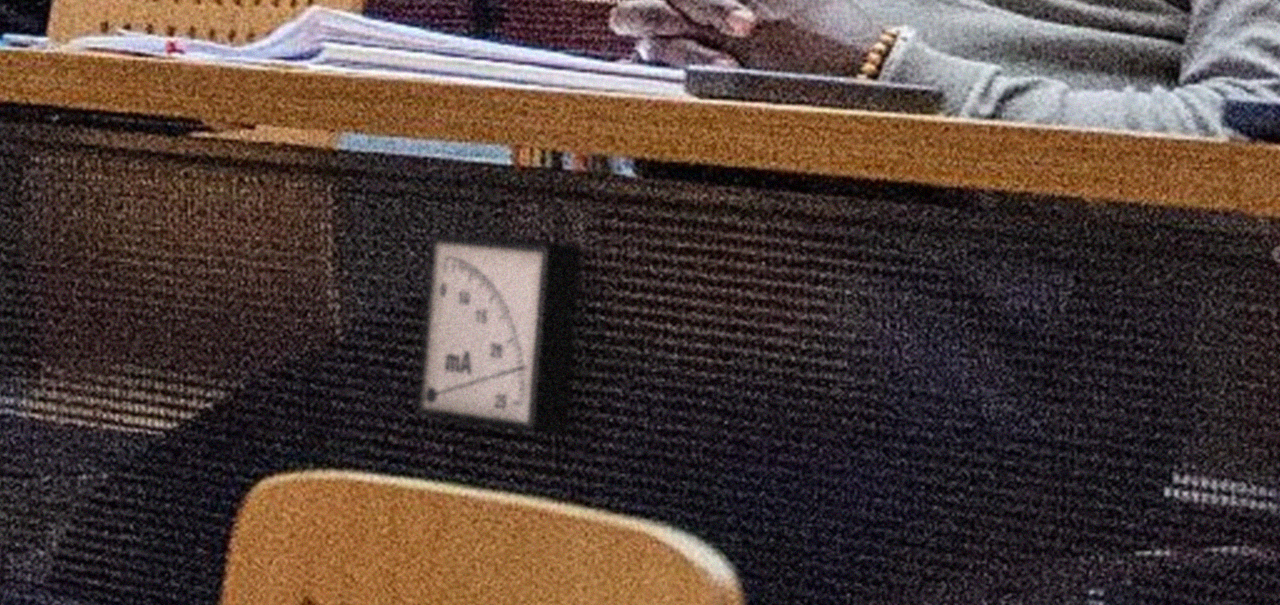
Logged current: 22.5 (mA)
